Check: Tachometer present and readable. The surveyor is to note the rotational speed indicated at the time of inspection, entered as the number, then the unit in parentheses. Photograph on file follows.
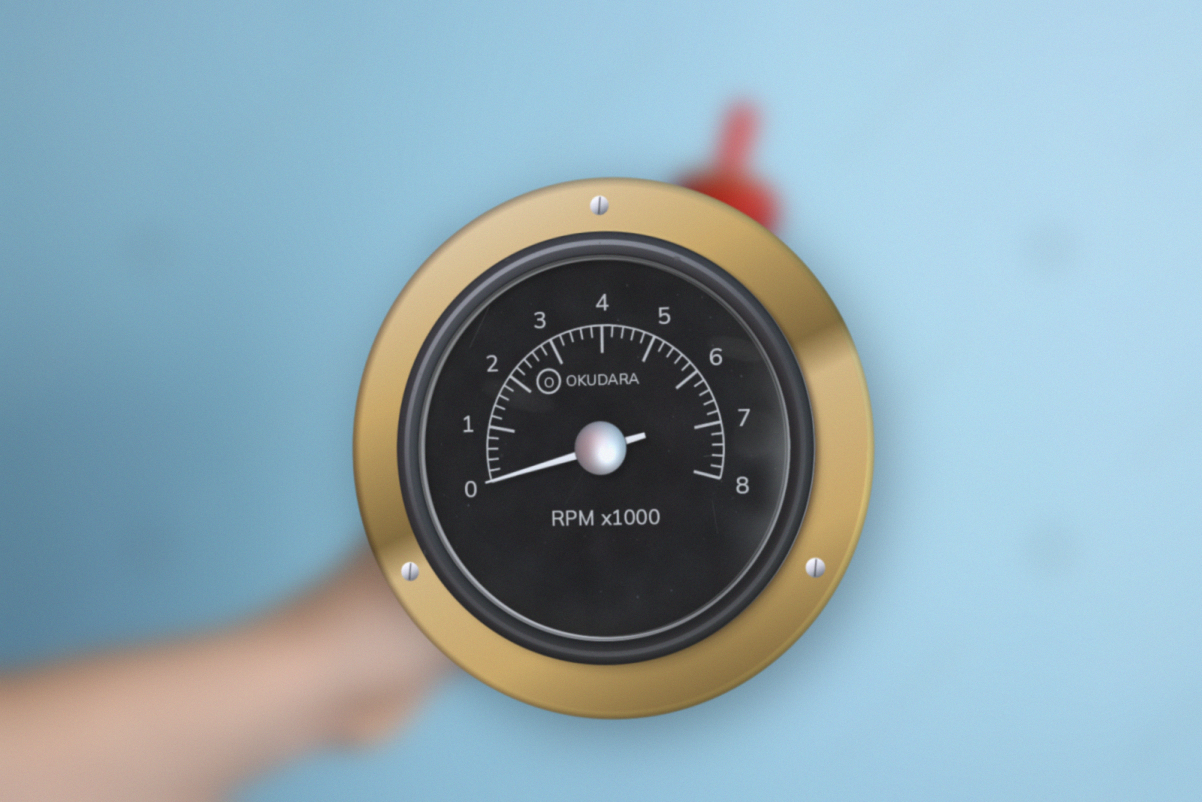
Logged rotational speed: 0 (rpm)
